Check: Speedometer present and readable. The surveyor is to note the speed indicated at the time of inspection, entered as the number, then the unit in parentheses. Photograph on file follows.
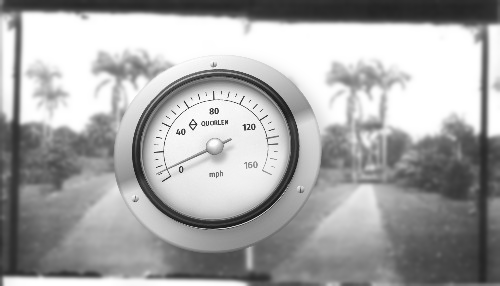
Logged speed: 5 (mph)
